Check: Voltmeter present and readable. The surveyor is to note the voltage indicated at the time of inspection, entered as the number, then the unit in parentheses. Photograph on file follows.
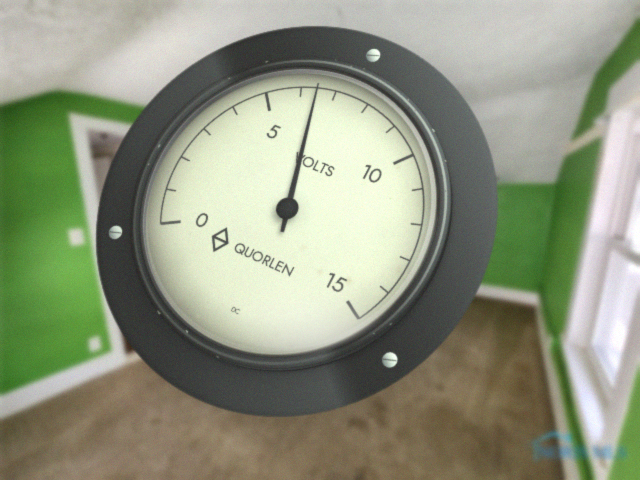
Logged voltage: 6.5 (V)
